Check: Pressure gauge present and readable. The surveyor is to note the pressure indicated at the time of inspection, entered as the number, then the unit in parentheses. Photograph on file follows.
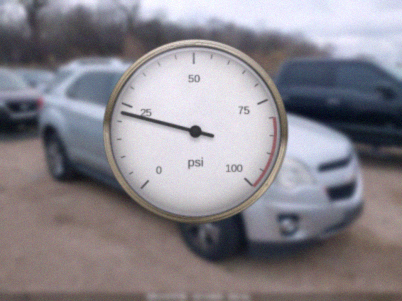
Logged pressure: 22.5 (psi)
